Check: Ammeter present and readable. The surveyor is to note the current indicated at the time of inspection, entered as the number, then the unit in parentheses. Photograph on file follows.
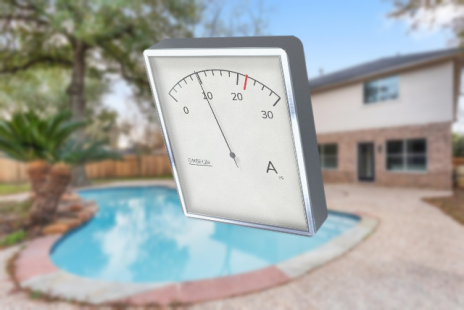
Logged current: 10 (A)
